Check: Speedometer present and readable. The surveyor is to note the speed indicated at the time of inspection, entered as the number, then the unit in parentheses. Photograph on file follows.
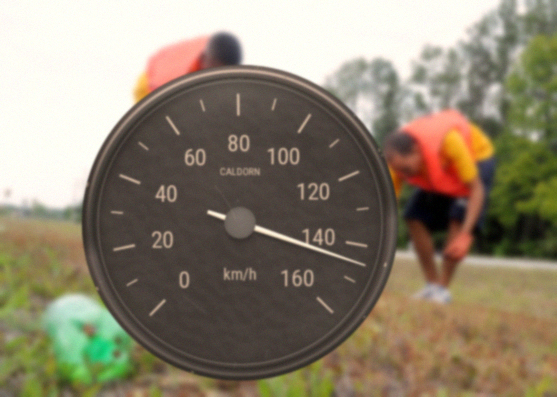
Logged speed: 145 (km/h)
